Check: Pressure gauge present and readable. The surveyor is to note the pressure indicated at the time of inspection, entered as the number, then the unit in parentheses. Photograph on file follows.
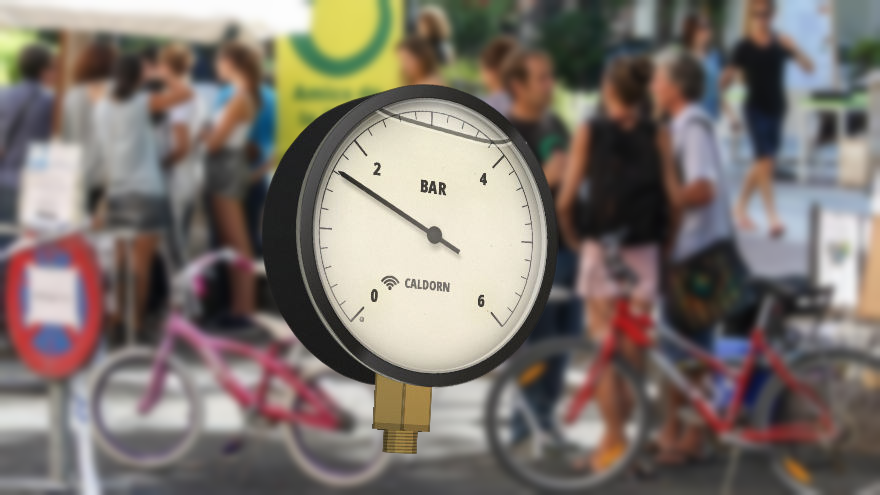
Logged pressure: 1.6 (bar)
